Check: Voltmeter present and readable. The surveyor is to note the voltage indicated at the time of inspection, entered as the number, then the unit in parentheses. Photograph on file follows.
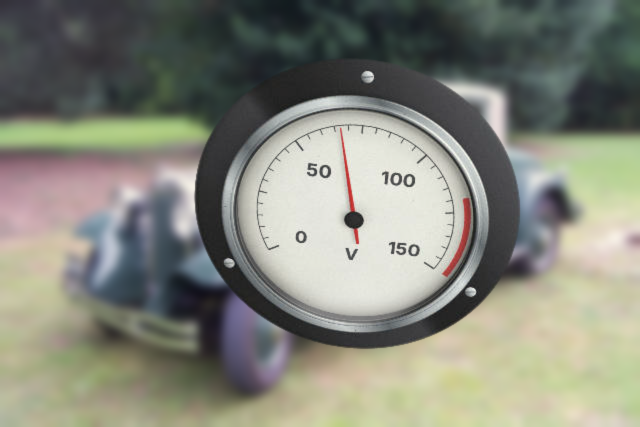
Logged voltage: 67.5 (V)
